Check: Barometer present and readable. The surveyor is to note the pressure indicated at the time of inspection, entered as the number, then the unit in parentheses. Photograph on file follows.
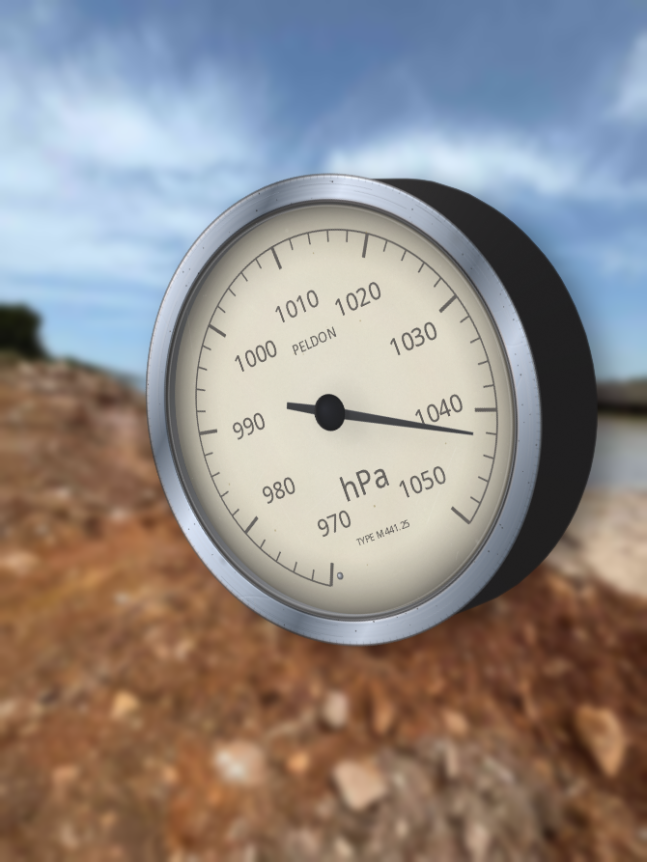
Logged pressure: 1042 (hPa)
